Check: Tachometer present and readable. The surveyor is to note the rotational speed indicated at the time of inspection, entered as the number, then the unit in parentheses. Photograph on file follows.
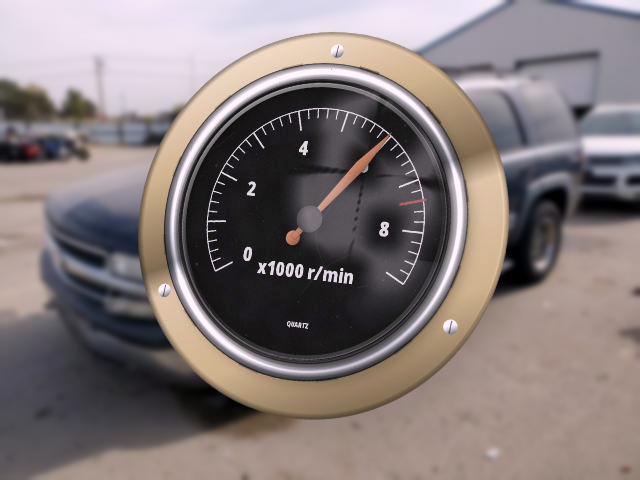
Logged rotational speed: 6000 (rpm)
